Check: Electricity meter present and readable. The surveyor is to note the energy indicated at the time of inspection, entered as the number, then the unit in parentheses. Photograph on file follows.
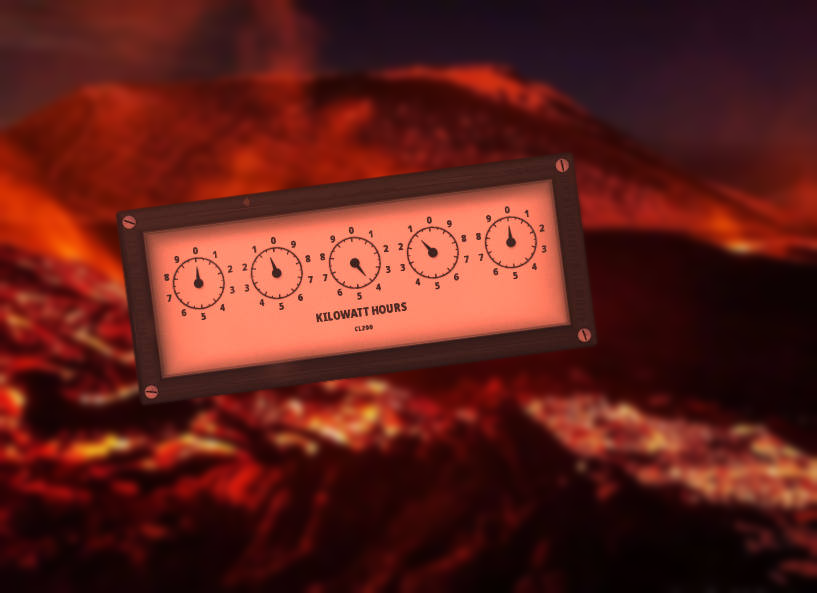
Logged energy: 410 (kWh)
